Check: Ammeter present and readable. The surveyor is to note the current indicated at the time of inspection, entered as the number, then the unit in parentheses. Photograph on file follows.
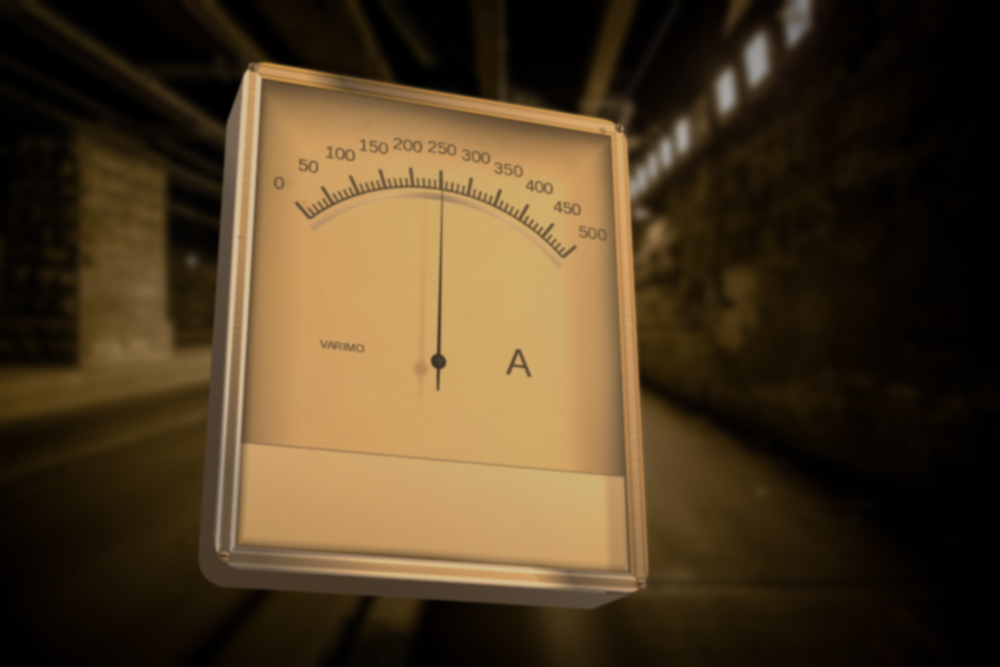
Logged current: 250 (A)
